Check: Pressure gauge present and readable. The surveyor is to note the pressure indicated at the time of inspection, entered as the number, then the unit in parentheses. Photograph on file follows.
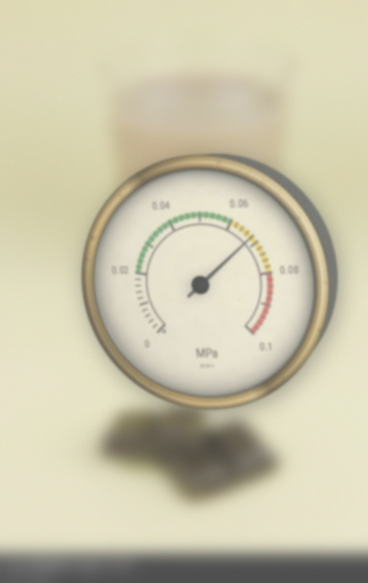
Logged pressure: 0.068 (MPa)
